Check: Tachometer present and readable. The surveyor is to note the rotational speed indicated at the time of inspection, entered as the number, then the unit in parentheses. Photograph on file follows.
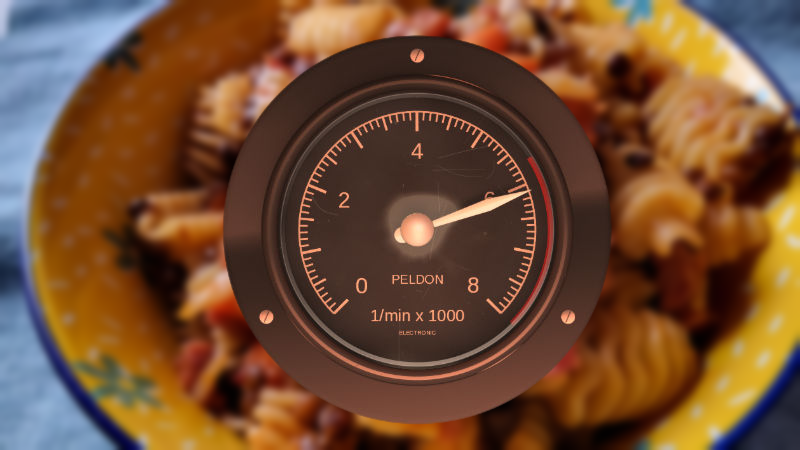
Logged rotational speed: 6100 (rpm)
